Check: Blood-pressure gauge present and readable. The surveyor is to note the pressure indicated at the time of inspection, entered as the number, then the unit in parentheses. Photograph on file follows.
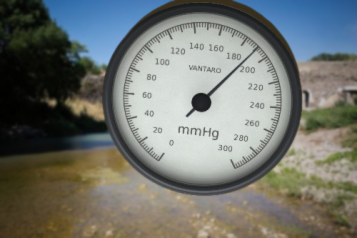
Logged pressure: 190 (mmHg)
